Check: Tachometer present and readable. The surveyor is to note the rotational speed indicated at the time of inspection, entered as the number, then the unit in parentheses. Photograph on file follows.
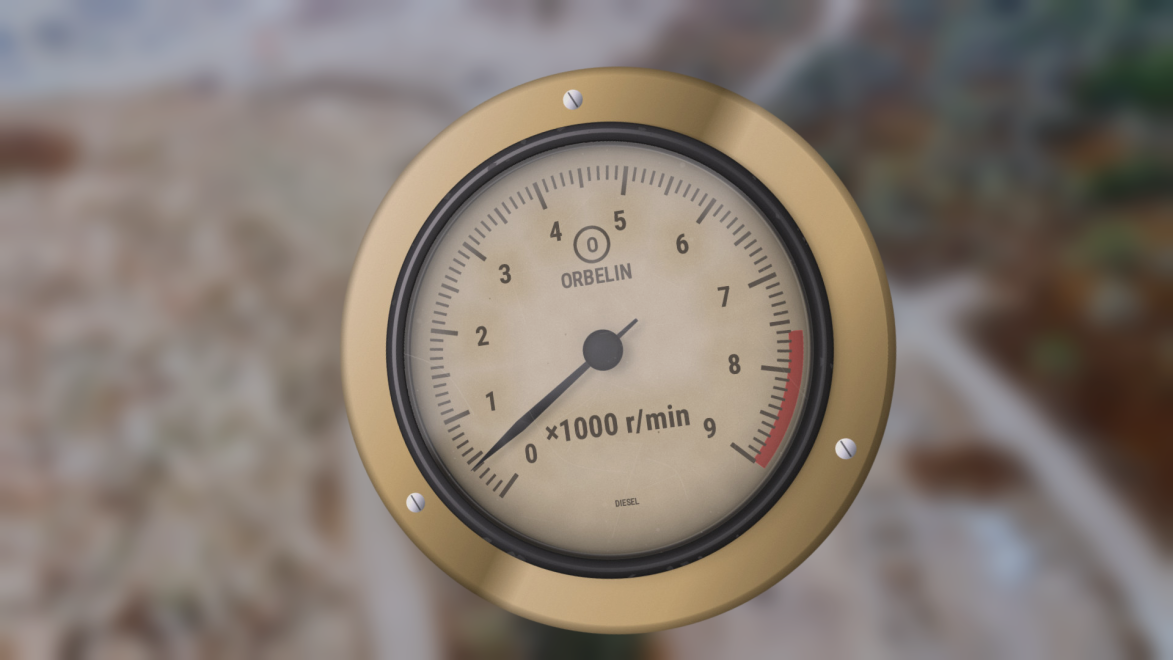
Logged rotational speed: 400 (rpm)
